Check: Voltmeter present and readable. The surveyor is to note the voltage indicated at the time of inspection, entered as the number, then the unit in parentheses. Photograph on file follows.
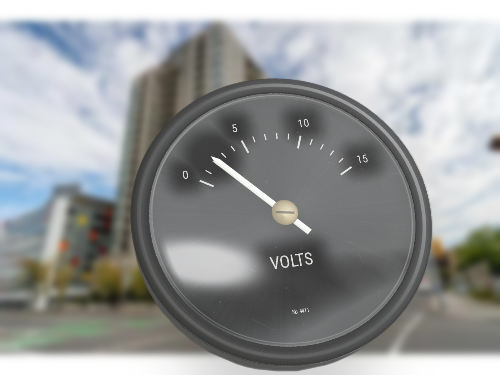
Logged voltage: 2 (V)
